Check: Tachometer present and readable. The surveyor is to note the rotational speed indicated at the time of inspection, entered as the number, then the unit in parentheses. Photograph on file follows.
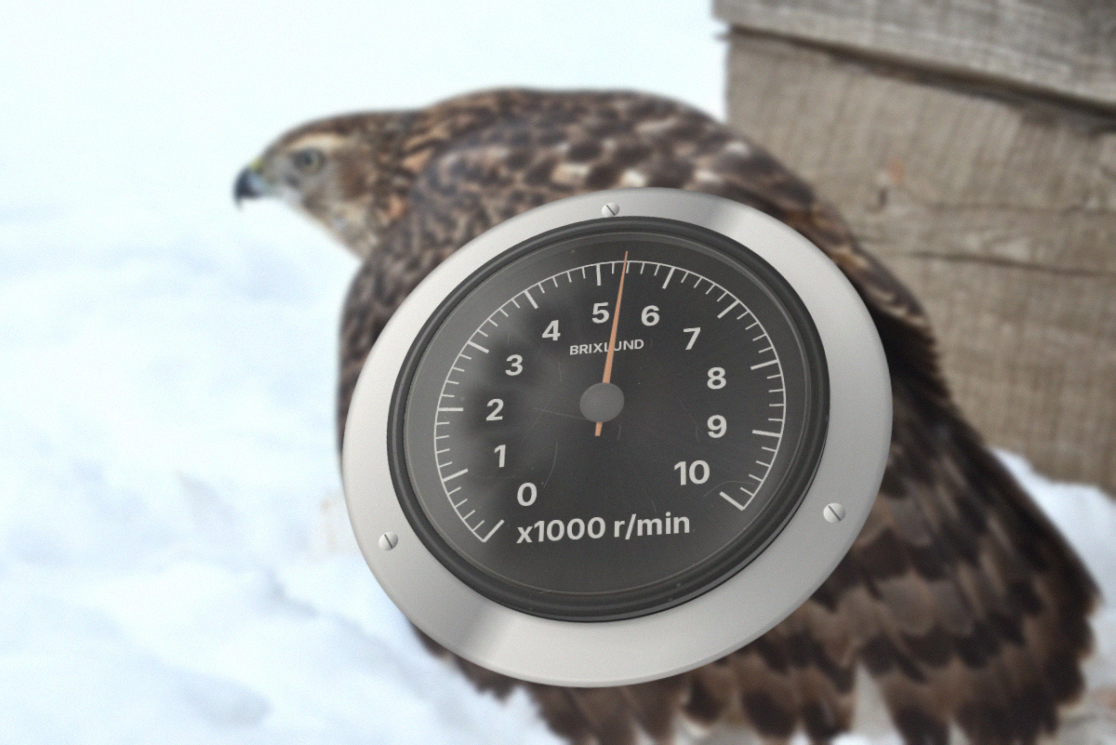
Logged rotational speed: 5400 (rpm)
